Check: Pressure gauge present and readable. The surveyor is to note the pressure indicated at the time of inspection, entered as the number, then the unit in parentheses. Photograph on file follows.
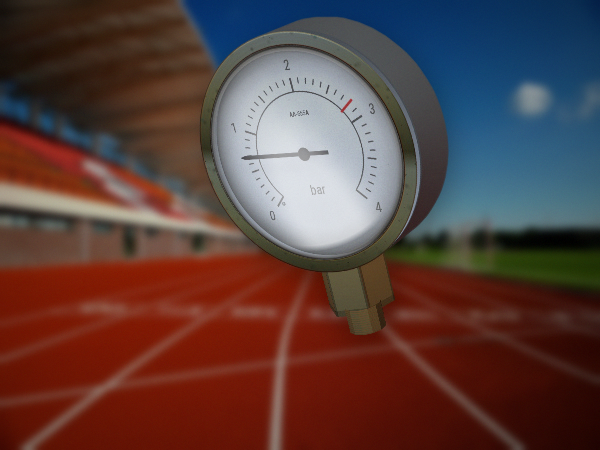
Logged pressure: 0.7 (bar)
